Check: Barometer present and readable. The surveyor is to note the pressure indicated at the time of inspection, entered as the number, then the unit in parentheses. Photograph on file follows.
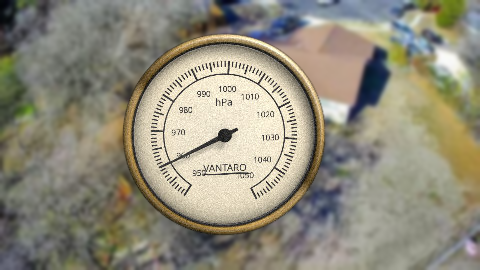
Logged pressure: 960 (hPa)
